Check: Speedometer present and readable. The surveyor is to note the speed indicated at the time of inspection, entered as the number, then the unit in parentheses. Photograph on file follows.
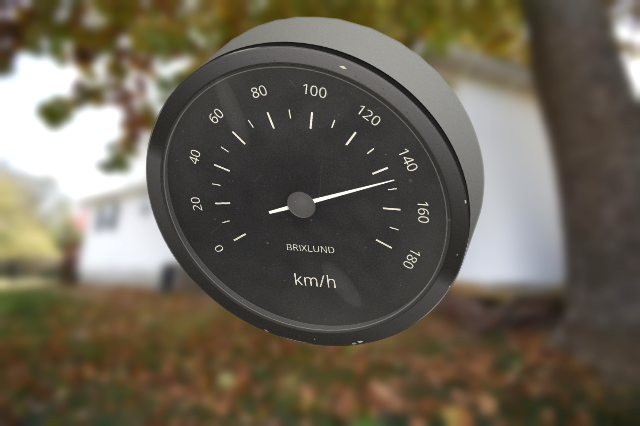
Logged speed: 145 (km/h)
